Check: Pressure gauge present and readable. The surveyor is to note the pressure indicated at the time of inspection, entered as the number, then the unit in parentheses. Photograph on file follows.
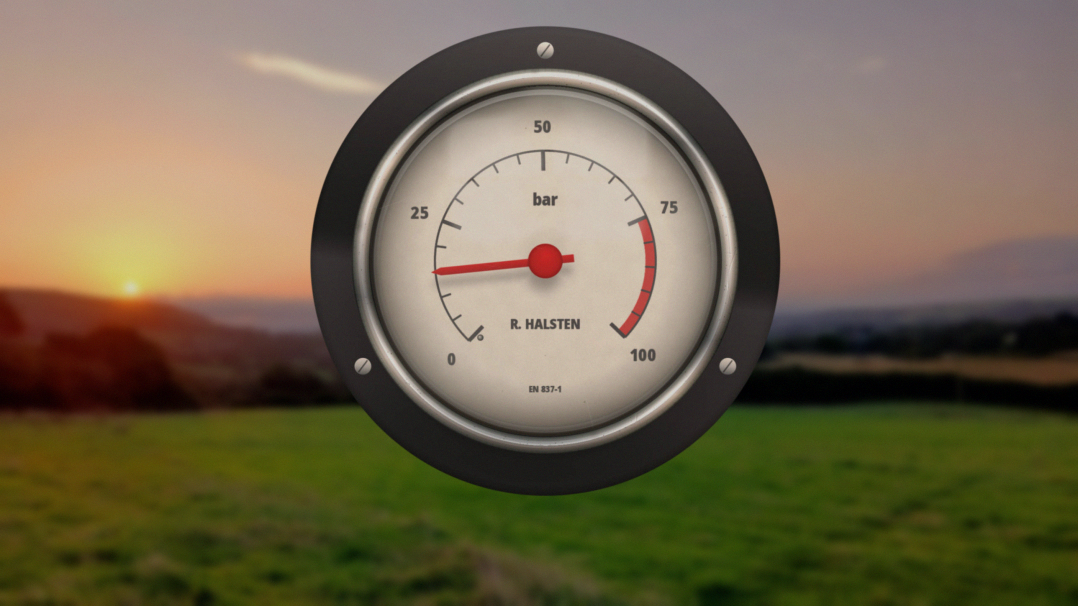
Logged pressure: 15 (bar)
